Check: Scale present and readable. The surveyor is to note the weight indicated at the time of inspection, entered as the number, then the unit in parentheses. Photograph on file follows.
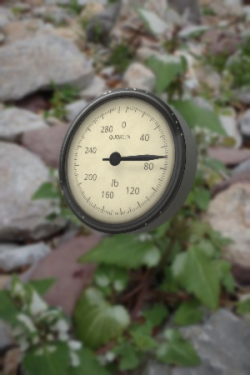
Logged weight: 70 (lb)
